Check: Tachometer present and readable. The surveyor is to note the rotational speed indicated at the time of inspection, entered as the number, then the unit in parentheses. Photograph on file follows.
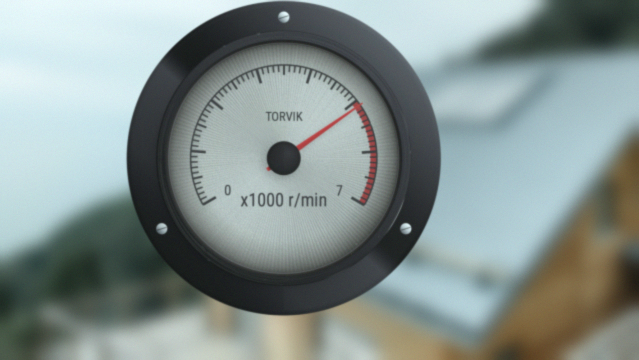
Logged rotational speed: 5100 (rpm)
